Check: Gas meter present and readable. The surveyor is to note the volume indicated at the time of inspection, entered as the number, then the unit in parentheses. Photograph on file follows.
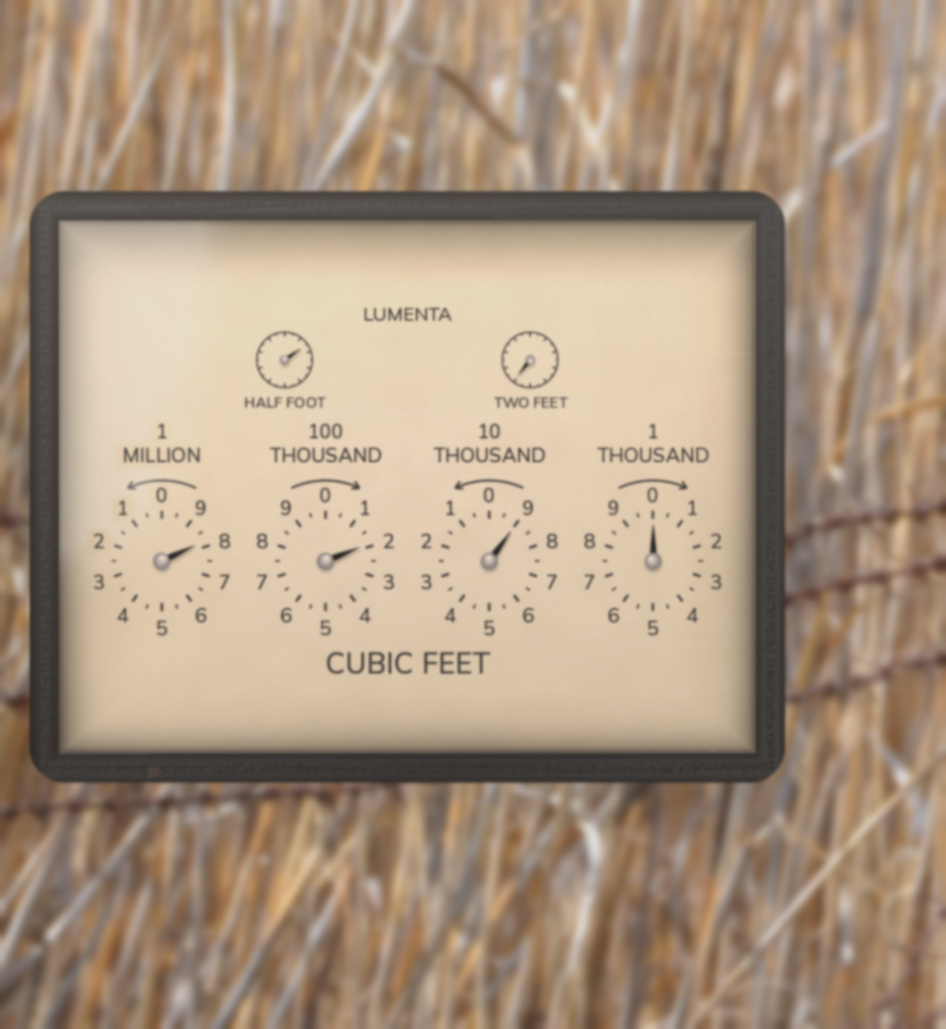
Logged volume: 819000 (ft³)
